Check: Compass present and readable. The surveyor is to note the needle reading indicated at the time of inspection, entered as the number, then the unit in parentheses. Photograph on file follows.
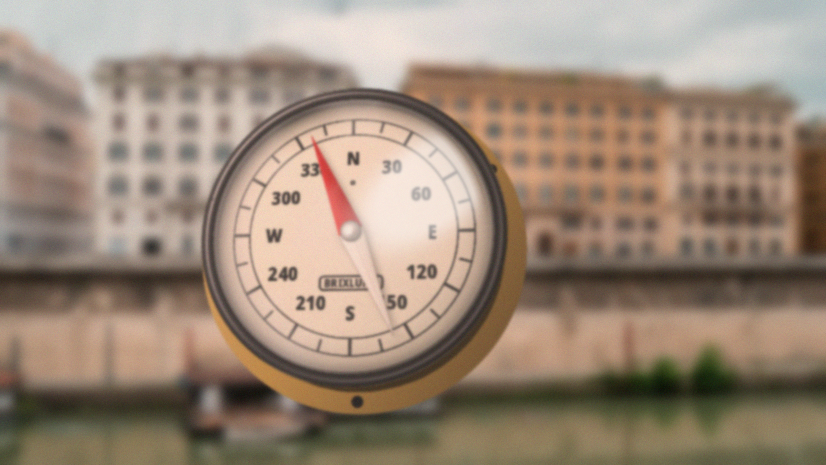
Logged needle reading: 337.5 (°)
